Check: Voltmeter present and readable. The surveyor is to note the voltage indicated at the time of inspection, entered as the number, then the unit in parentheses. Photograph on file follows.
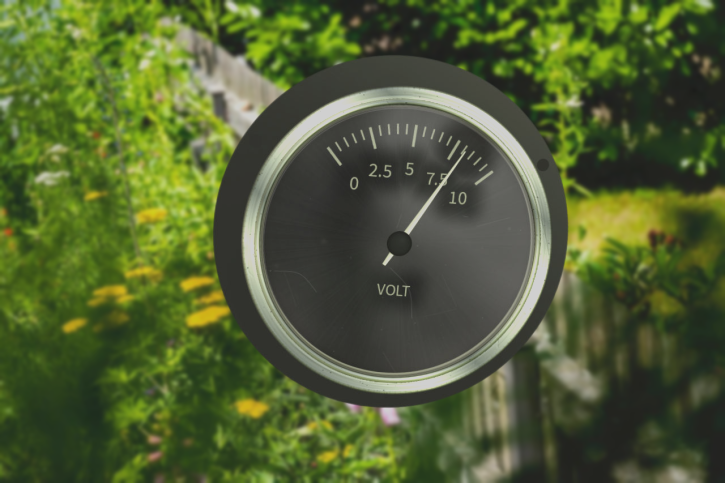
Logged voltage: 8 (V)
